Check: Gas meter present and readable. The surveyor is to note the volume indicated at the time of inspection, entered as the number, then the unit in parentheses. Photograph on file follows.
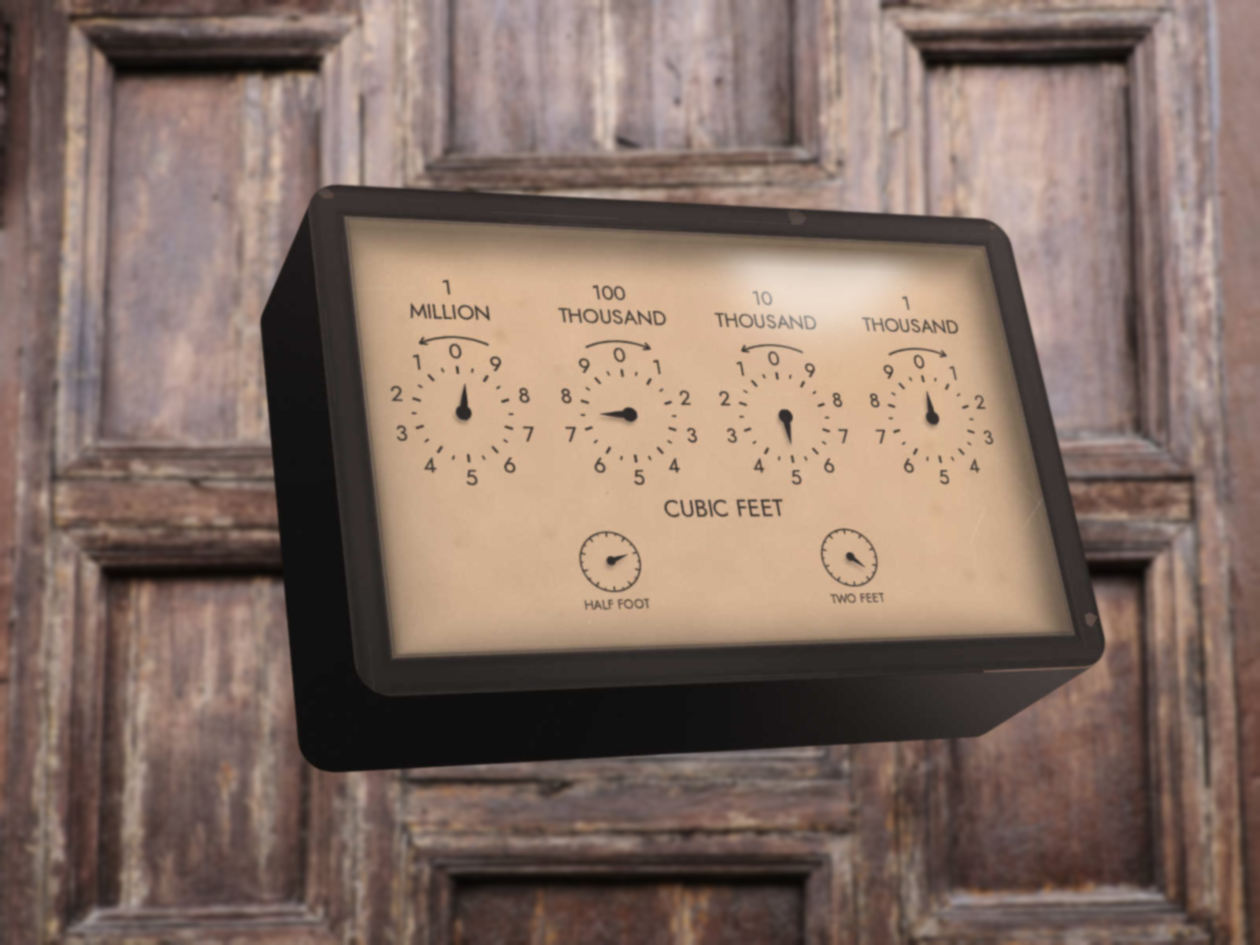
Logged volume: 975000 (ft³)
